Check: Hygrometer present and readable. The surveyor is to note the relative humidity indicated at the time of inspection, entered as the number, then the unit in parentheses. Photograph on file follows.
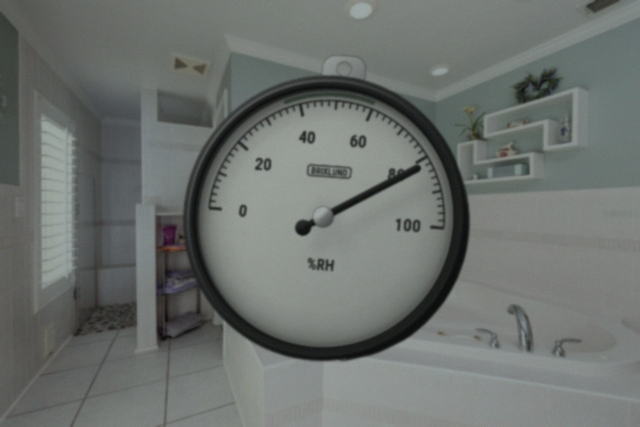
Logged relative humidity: 82 (%)
